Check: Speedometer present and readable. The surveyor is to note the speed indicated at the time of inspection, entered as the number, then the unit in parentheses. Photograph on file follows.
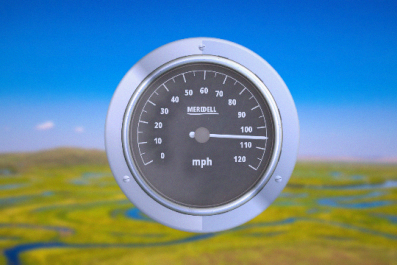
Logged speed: 105 (mph)
